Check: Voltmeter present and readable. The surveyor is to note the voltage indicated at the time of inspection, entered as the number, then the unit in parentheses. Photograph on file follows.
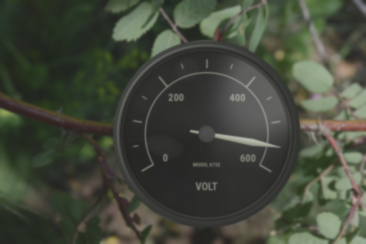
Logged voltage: 550 (V)
